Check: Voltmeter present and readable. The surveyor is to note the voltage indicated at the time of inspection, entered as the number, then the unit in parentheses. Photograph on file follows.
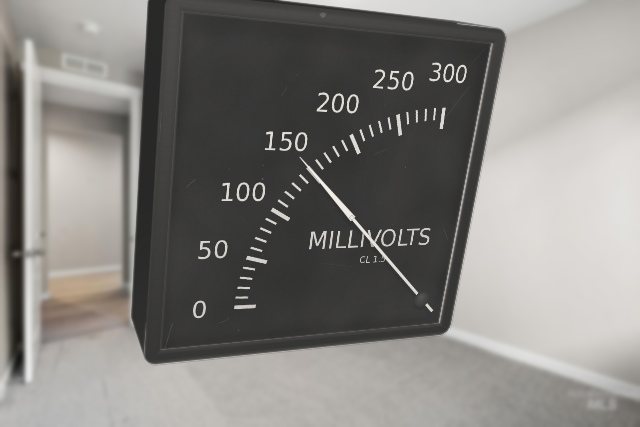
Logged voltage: 150 (mV)
